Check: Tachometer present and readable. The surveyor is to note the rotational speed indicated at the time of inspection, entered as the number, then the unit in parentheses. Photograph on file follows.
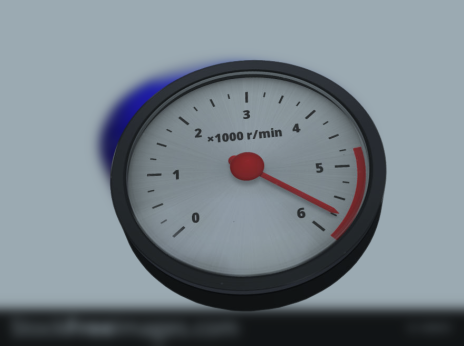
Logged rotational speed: 5750 (rpm)
